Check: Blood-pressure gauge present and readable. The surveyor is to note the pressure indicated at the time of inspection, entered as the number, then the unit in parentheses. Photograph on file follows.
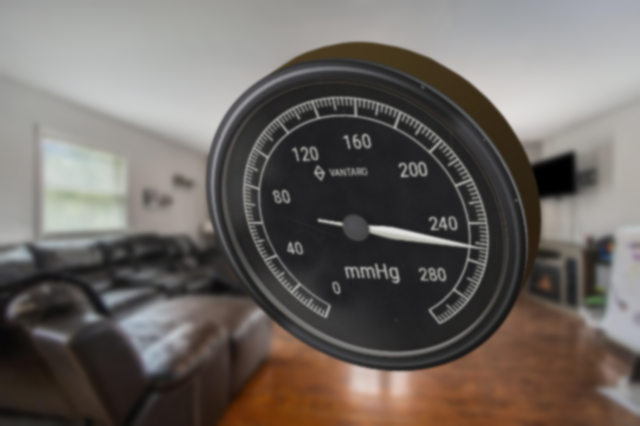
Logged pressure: 250 (mmHg)
